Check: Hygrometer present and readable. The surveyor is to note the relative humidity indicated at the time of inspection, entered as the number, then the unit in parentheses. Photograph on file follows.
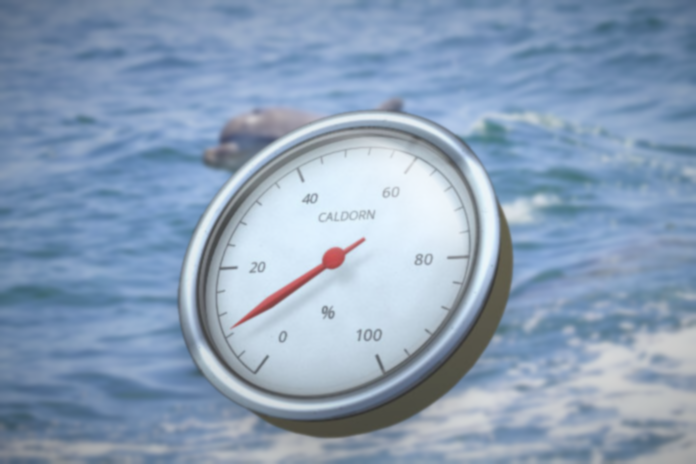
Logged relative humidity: 8 (%)
